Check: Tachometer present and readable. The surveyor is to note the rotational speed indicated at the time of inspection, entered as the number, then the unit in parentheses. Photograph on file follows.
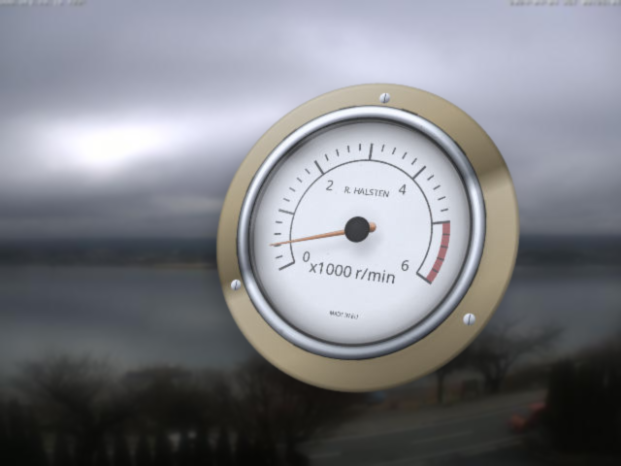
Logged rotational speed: 400 (rpm)
